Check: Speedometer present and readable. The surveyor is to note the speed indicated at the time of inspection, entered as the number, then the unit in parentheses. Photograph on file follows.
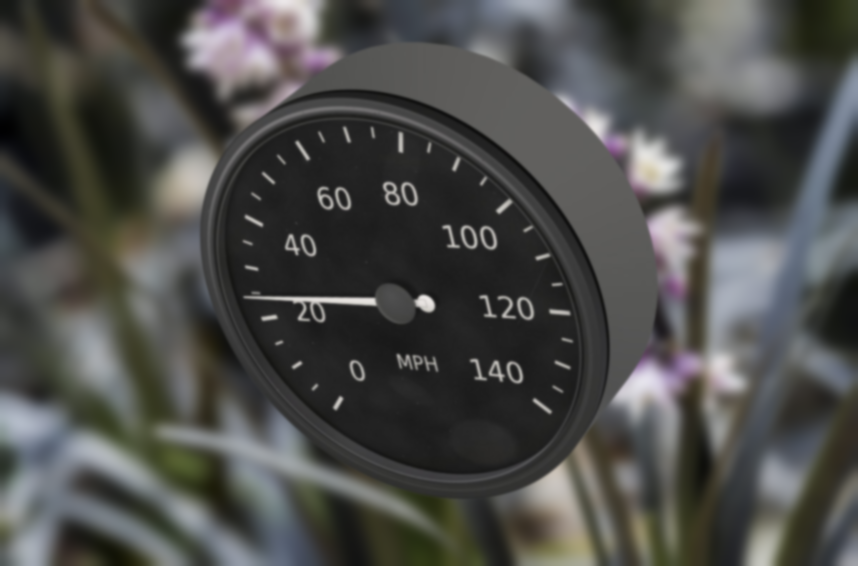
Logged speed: 25 (mph)
